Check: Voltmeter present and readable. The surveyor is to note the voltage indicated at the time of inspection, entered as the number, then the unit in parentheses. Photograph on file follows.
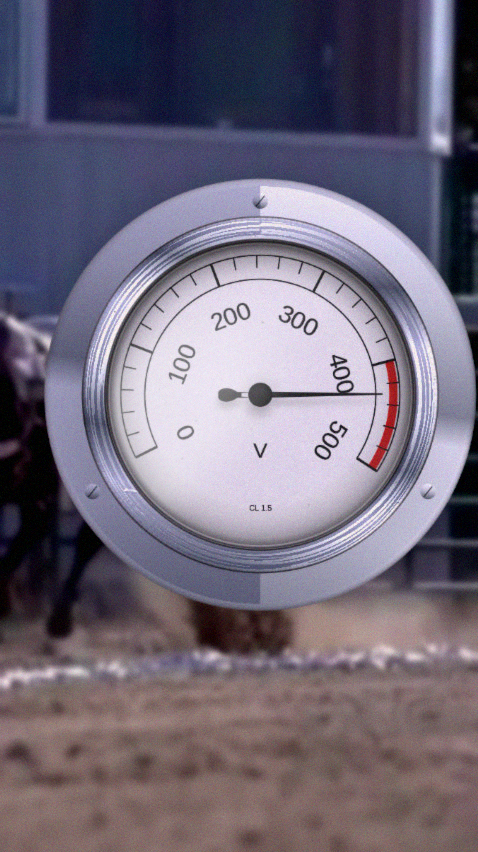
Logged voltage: 430 (V)
